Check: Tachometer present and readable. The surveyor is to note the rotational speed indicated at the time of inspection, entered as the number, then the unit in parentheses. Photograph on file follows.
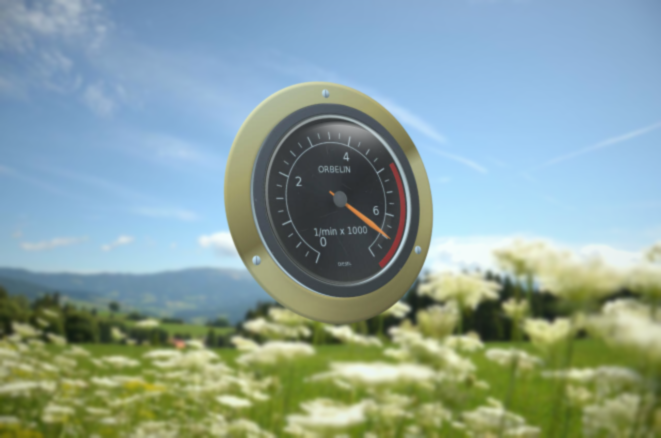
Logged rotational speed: 6500 (rpm)
